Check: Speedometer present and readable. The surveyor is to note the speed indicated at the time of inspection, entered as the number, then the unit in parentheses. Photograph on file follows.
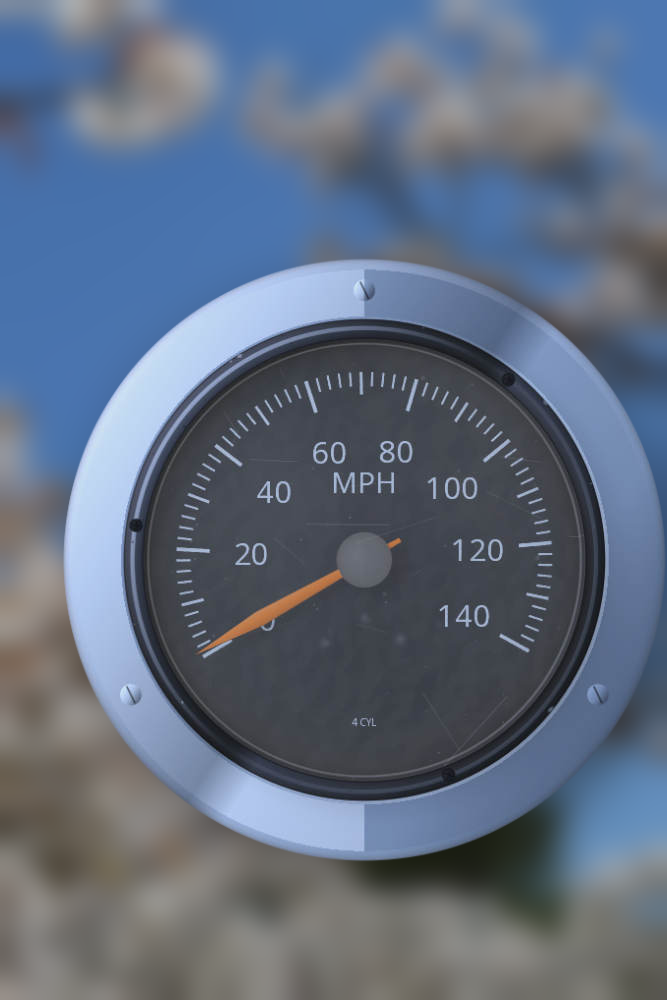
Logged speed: 1 (mph)
